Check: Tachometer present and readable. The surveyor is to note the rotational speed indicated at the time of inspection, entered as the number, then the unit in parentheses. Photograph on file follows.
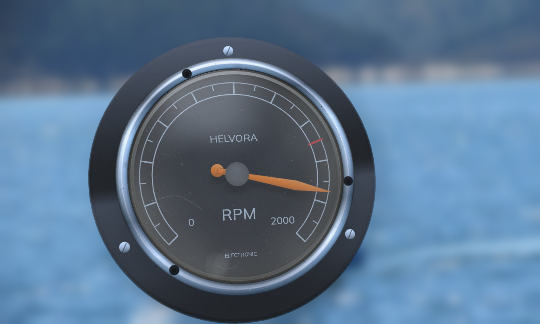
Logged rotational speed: 1750 (rpm)
